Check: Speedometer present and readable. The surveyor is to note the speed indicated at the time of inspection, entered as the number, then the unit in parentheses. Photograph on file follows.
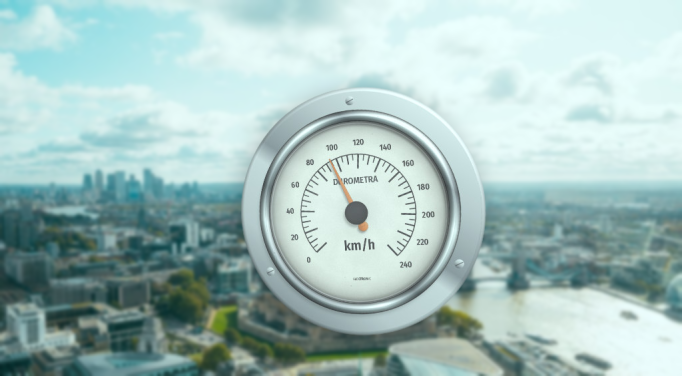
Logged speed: 95 (km/h)
